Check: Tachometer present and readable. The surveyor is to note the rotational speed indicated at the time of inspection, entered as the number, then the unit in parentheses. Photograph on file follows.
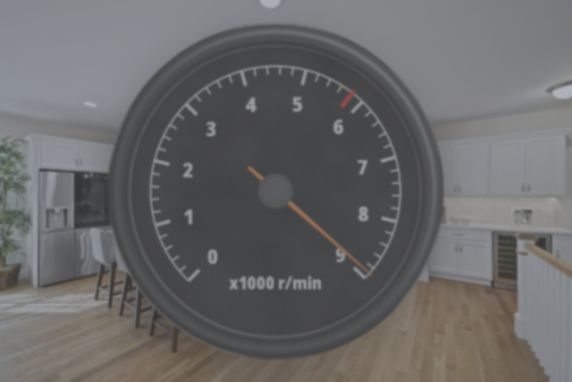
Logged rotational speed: 8900 (rpm)
